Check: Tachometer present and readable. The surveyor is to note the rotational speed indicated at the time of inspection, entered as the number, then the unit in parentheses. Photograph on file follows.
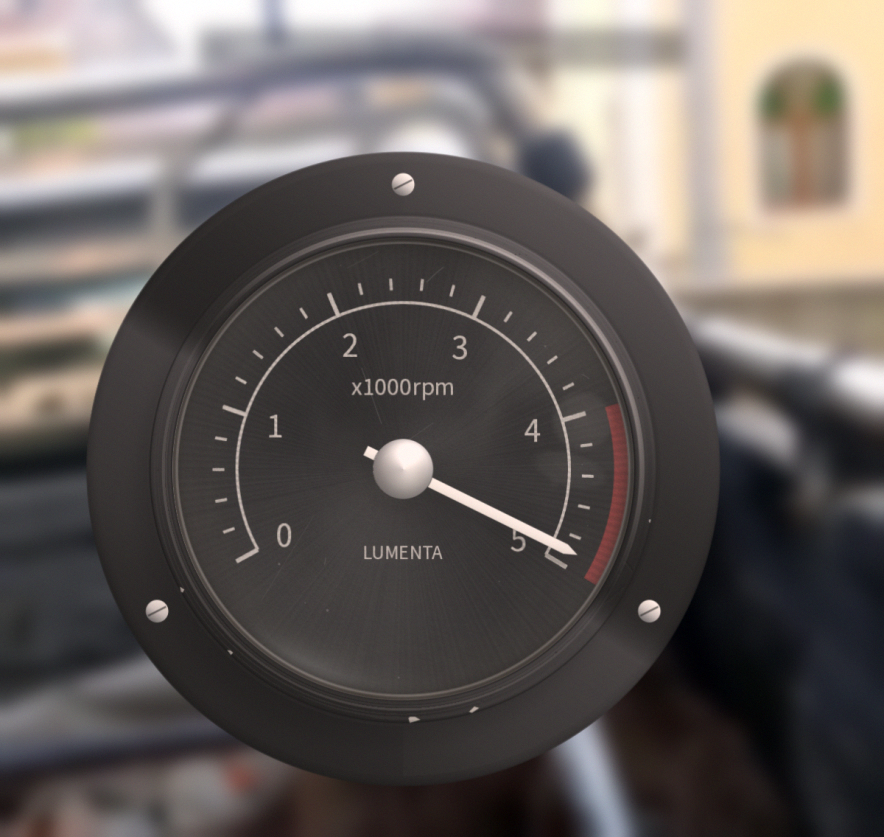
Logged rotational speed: 4900 (rpm)
